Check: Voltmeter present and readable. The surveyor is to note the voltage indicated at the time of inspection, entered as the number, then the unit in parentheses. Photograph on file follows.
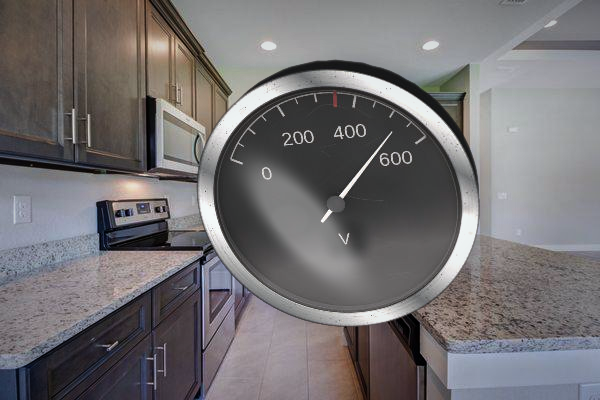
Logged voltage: 525 (V)
